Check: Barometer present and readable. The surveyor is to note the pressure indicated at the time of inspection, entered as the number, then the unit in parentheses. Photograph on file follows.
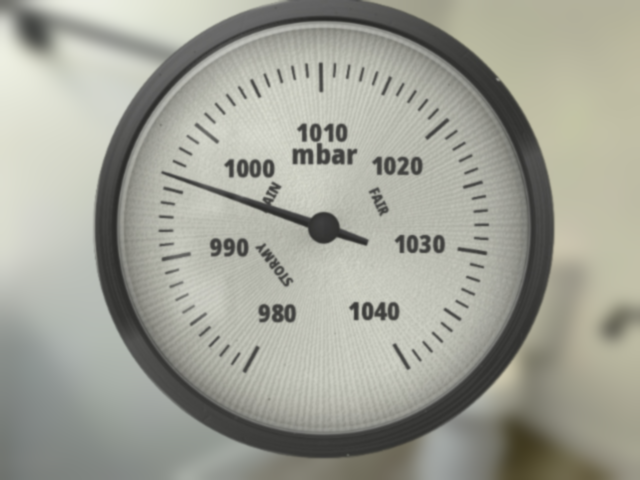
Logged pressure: 996 (mbar)
